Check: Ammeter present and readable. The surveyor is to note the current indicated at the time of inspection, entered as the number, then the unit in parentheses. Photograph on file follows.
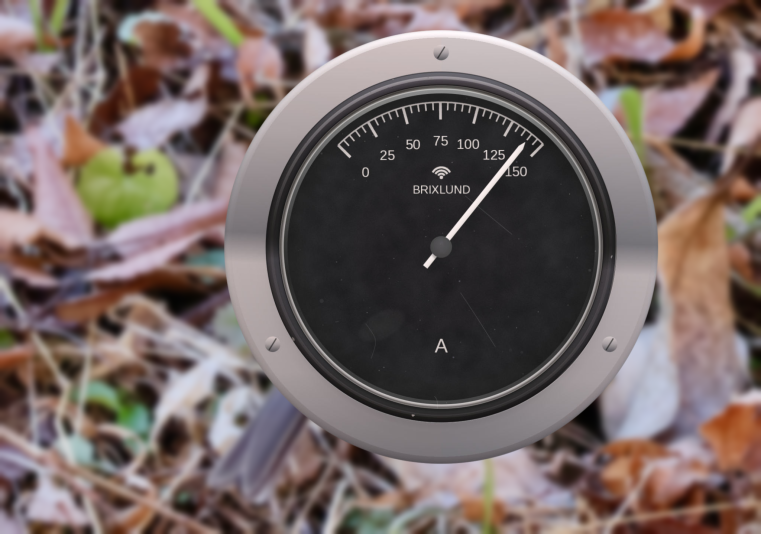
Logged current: 140 (A)
